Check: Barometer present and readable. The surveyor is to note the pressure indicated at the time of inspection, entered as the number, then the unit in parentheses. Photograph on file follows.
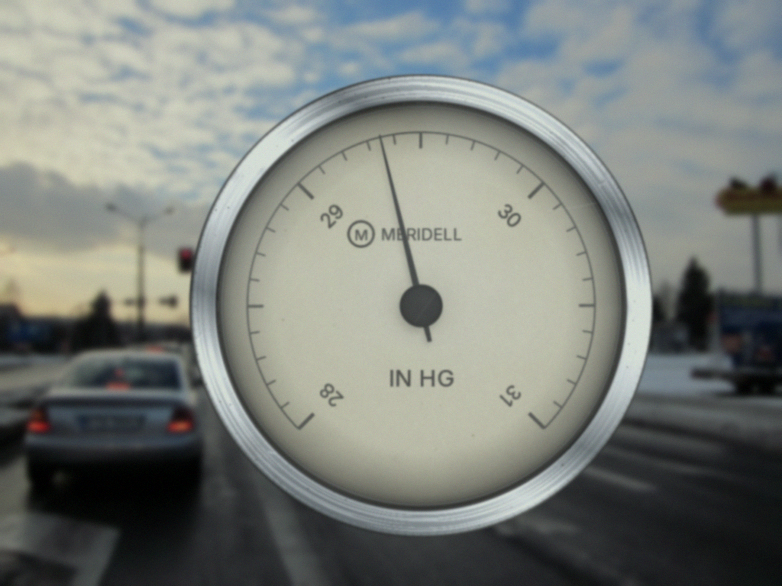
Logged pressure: 29.35 (inHg)
